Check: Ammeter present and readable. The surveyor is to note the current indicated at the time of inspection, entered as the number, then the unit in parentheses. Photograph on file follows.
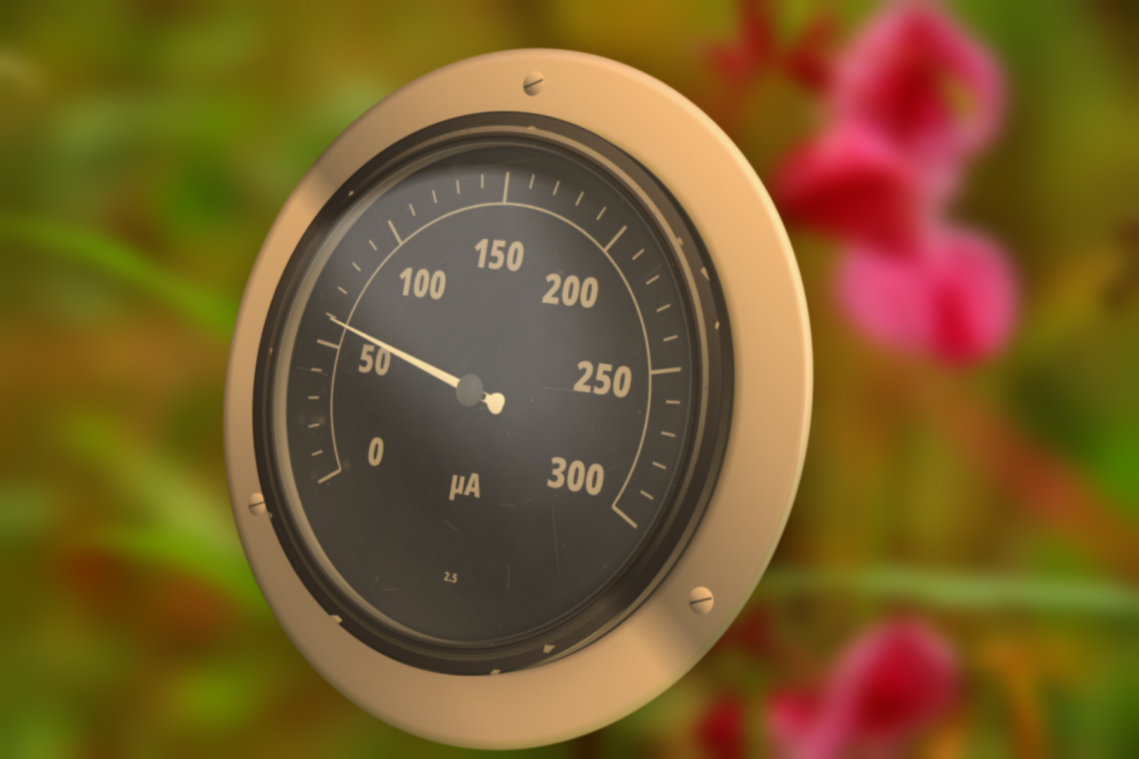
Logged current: 60 (µA)
